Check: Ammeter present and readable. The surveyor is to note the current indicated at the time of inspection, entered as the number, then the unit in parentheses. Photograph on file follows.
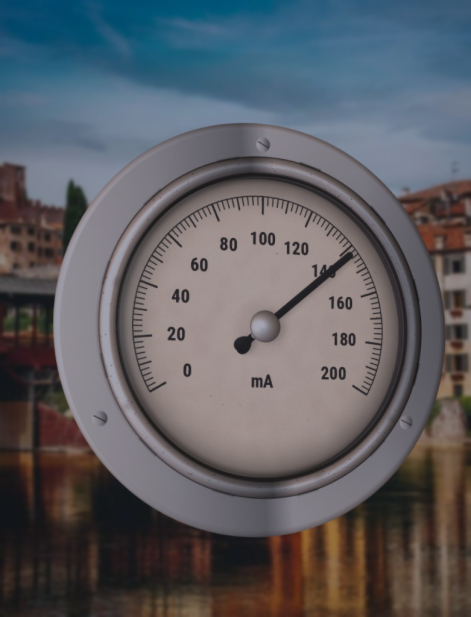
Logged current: 142 (mA)
